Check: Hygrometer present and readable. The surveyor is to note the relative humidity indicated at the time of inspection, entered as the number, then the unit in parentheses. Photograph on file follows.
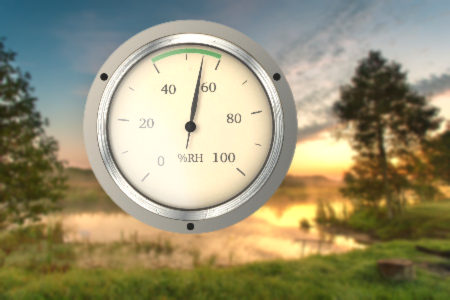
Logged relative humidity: 55 (%)
